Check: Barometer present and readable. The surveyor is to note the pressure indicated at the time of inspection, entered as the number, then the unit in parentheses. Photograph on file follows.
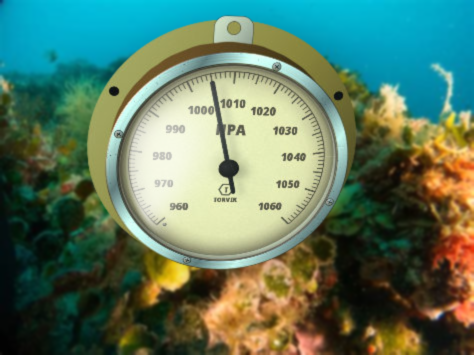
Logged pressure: 1005 (hPa)
